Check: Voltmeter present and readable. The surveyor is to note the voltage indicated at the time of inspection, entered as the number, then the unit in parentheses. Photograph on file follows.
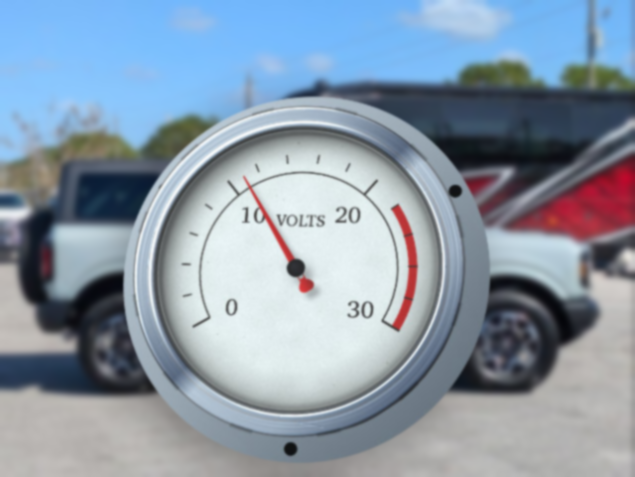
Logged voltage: 11 (V)
